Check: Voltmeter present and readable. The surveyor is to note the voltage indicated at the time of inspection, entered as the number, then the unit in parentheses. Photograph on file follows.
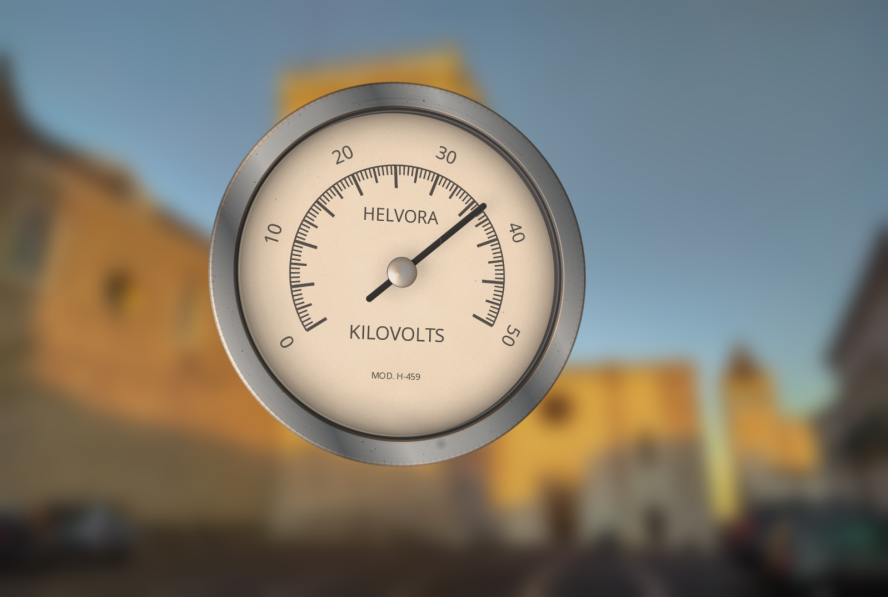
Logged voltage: 36 (kV)
